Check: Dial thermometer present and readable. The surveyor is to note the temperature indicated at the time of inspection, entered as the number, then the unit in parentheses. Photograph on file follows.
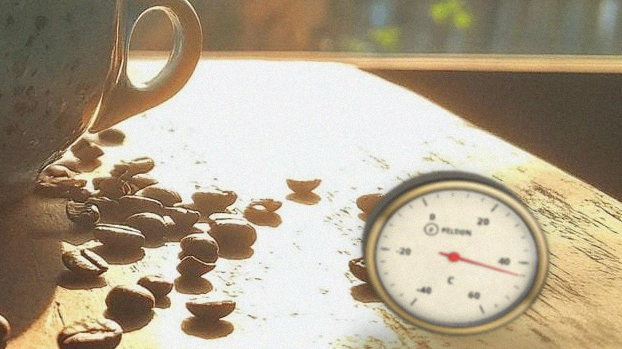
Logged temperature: 44 (°C)
